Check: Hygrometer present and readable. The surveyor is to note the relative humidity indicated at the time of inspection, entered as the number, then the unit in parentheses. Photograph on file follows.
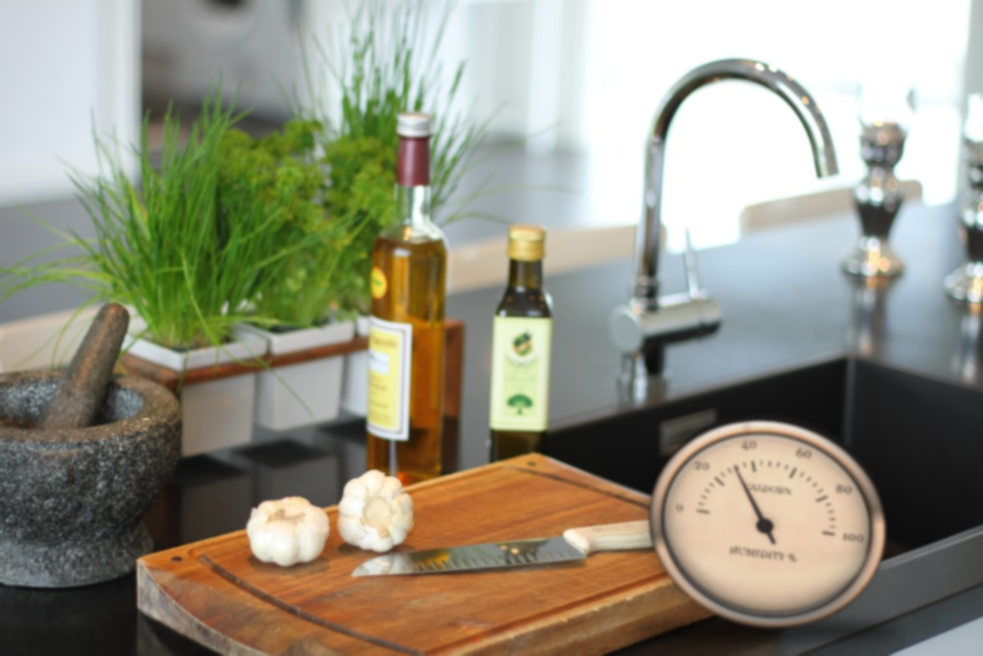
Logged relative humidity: 32 (%)
